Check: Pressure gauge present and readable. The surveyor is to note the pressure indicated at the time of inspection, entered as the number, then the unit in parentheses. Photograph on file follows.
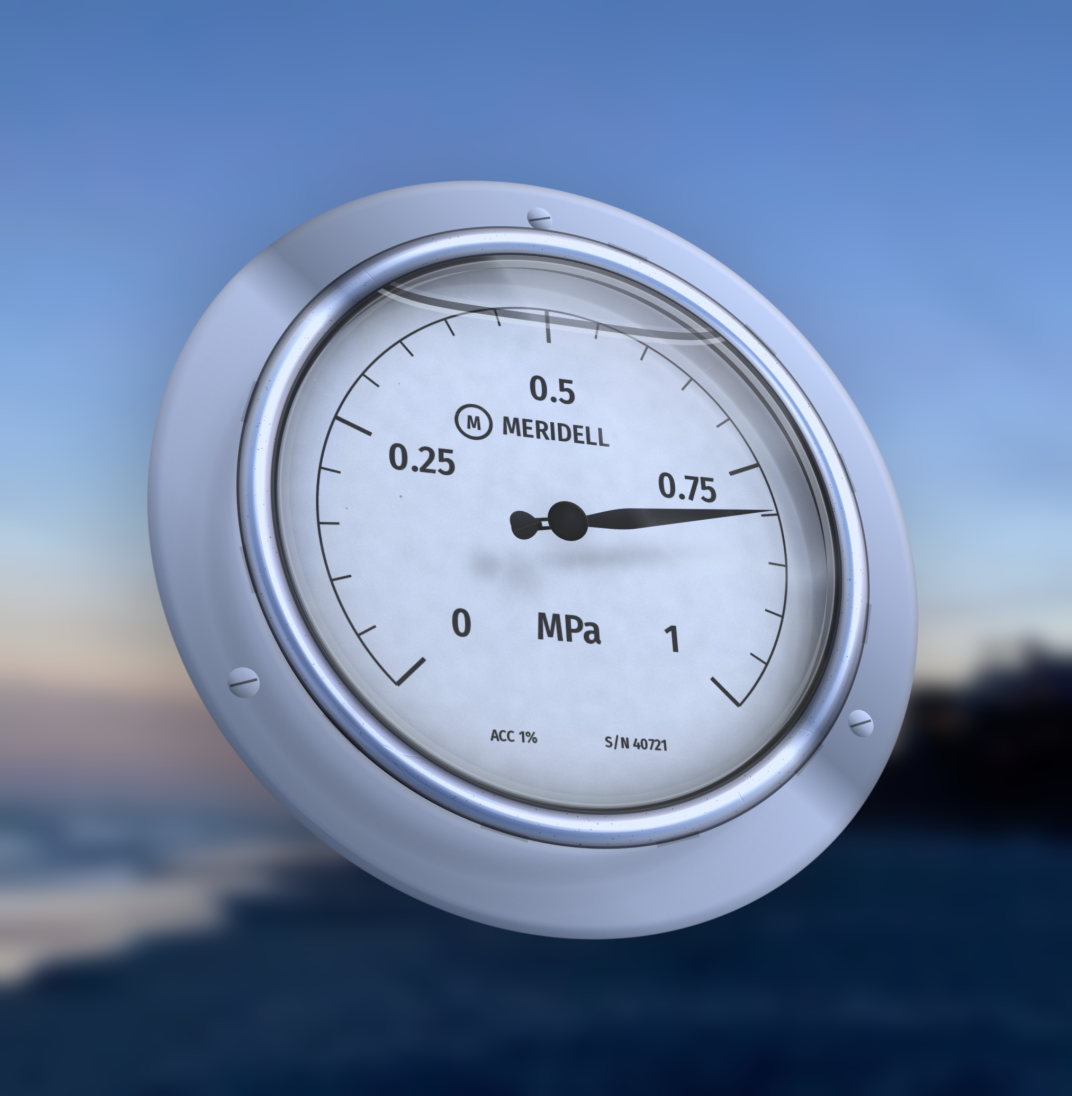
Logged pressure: 0.8 (MPa)
